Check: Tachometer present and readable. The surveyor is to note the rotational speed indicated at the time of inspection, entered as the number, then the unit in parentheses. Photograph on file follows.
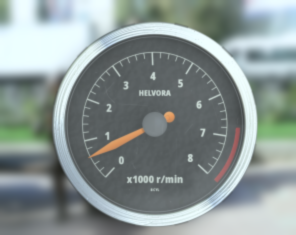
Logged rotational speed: 600 (rpm)
